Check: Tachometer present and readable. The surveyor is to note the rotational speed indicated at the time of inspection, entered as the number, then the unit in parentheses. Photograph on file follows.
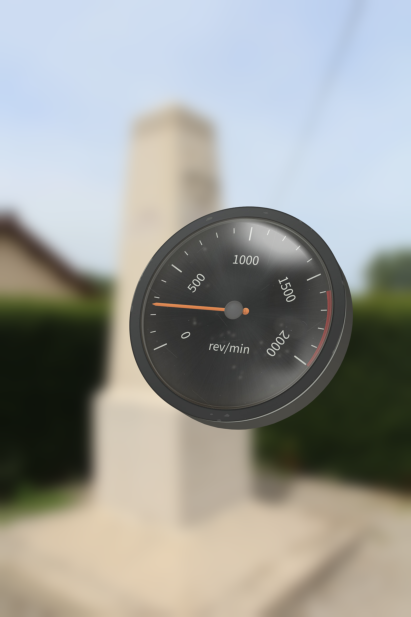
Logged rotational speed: 250 (rpm)
